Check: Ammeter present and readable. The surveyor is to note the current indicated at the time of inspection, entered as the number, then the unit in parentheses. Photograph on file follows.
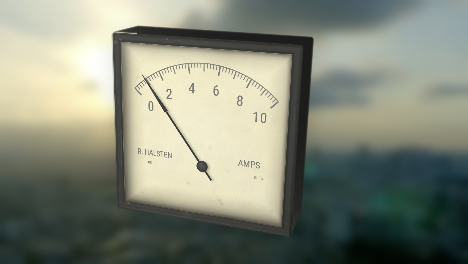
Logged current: 1 (A)
